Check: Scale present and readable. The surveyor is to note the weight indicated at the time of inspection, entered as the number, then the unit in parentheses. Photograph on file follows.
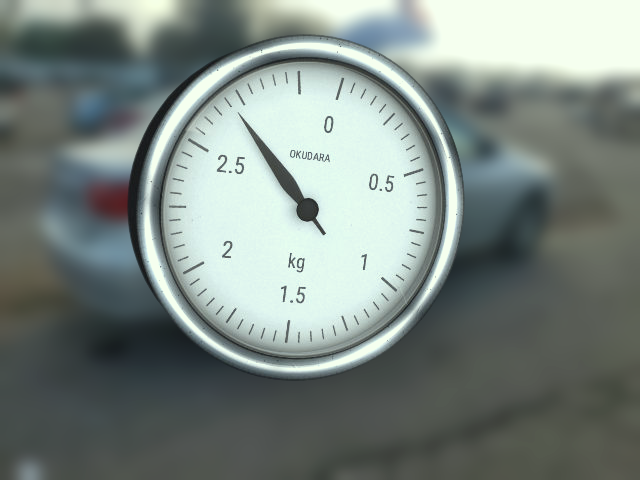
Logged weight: 2.7 (kg)
